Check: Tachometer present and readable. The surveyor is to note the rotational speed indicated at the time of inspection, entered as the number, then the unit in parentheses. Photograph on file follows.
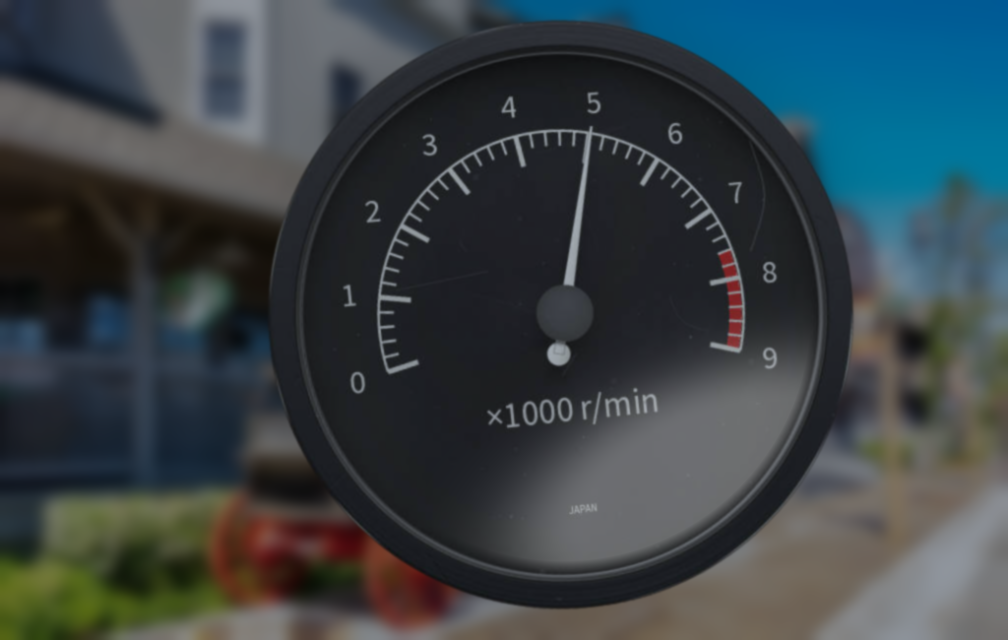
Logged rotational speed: 5000 (rpm)
